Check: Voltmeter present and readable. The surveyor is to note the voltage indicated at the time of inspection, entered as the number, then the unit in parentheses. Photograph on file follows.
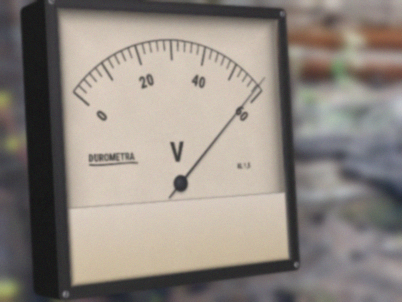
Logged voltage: 58 (V)
